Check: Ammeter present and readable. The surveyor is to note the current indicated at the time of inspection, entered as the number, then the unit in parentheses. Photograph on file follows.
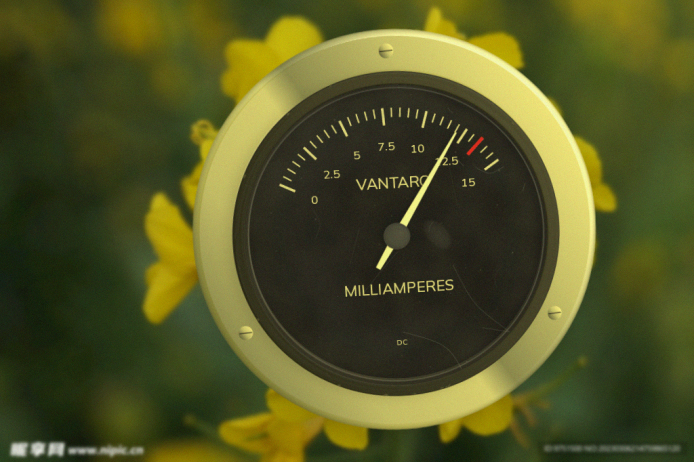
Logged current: 12 (mA)
